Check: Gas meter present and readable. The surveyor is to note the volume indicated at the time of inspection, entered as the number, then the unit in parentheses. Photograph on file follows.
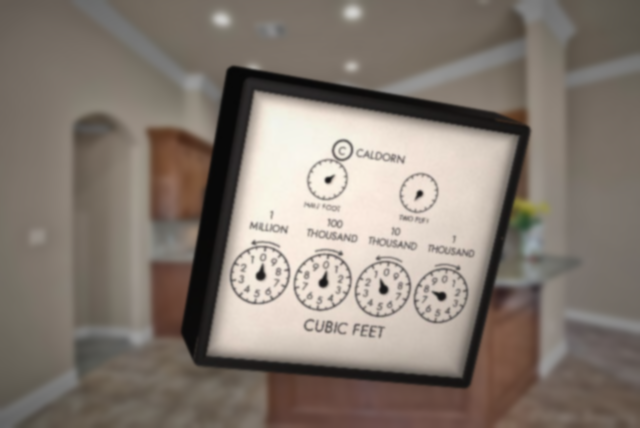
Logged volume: 800 (ft³)
